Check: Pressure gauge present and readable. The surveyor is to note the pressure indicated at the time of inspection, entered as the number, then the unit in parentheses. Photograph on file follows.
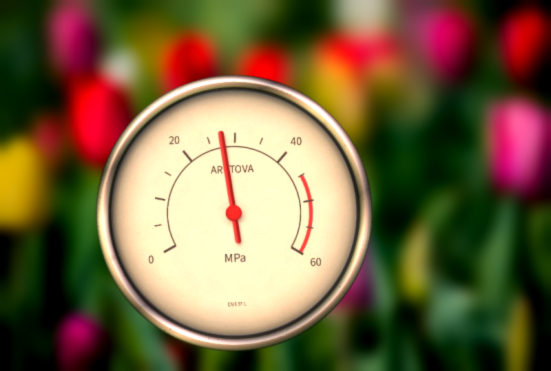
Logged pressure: 27.5 (MPa)
